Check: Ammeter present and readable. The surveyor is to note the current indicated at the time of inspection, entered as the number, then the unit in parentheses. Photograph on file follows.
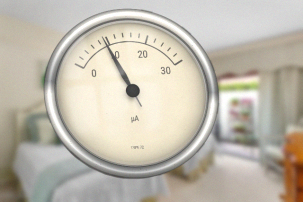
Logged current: 9 (µA)
